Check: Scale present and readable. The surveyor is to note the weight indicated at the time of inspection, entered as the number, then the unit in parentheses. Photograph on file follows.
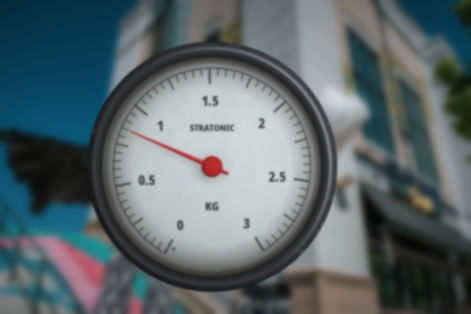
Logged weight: 0.85 (kg)
